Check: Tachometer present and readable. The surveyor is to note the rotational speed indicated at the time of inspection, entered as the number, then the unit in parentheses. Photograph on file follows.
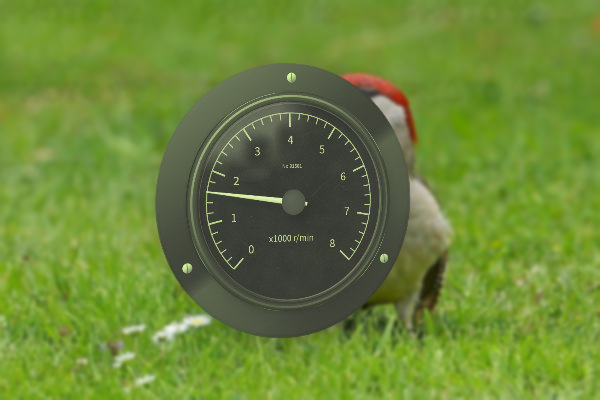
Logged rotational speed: 1600 (rpm)
